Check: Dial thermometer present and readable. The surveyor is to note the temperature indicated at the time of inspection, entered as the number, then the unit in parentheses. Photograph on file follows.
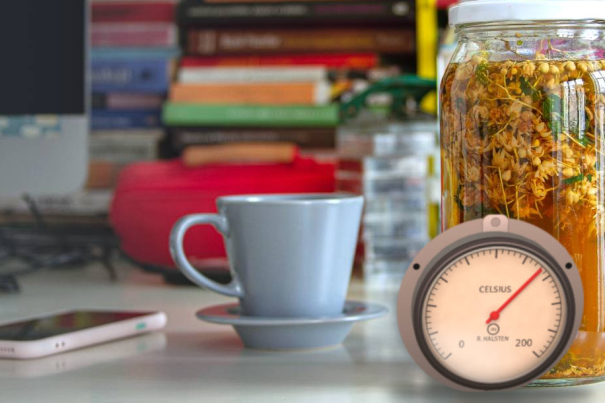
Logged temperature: 132 (°C)
